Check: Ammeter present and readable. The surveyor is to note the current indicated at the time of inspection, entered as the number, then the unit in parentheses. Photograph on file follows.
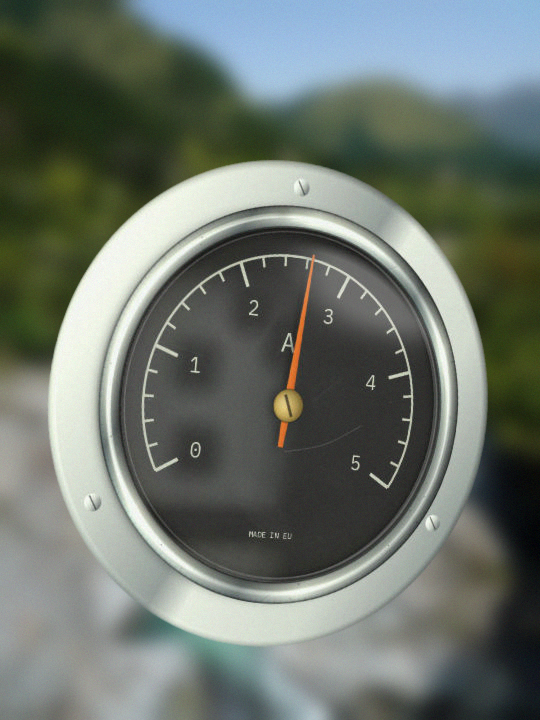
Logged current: 2.6 (A)
